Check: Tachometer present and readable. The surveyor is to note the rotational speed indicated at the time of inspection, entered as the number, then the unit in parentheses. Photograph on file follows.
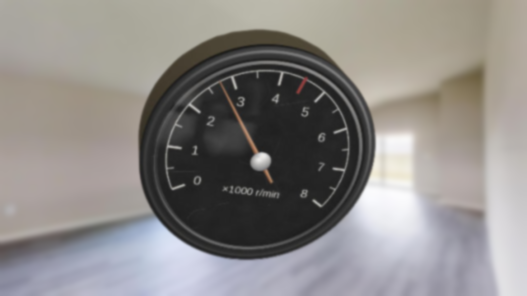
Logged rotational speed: 2750 (rpm)
